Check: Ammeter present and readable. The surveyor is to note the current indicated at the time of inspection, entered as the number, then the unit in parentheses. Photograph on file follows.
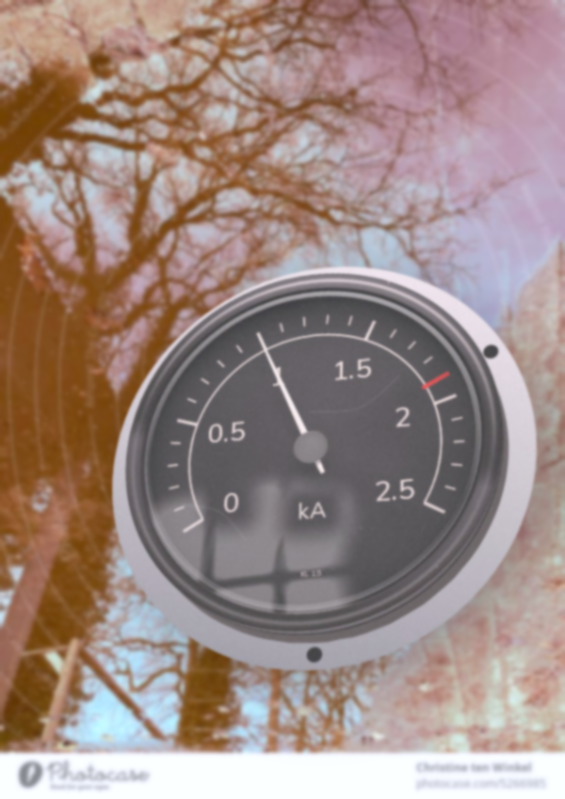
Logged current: 1 (kA)
